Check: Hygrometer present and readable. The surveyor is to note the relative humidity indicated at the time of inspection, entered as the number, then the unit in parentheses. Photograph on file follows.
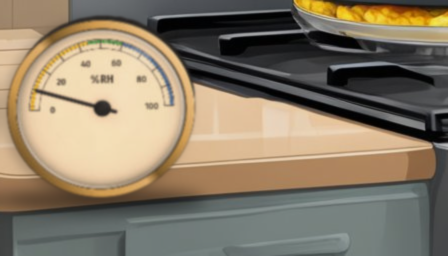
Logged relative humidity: 10 (%)
